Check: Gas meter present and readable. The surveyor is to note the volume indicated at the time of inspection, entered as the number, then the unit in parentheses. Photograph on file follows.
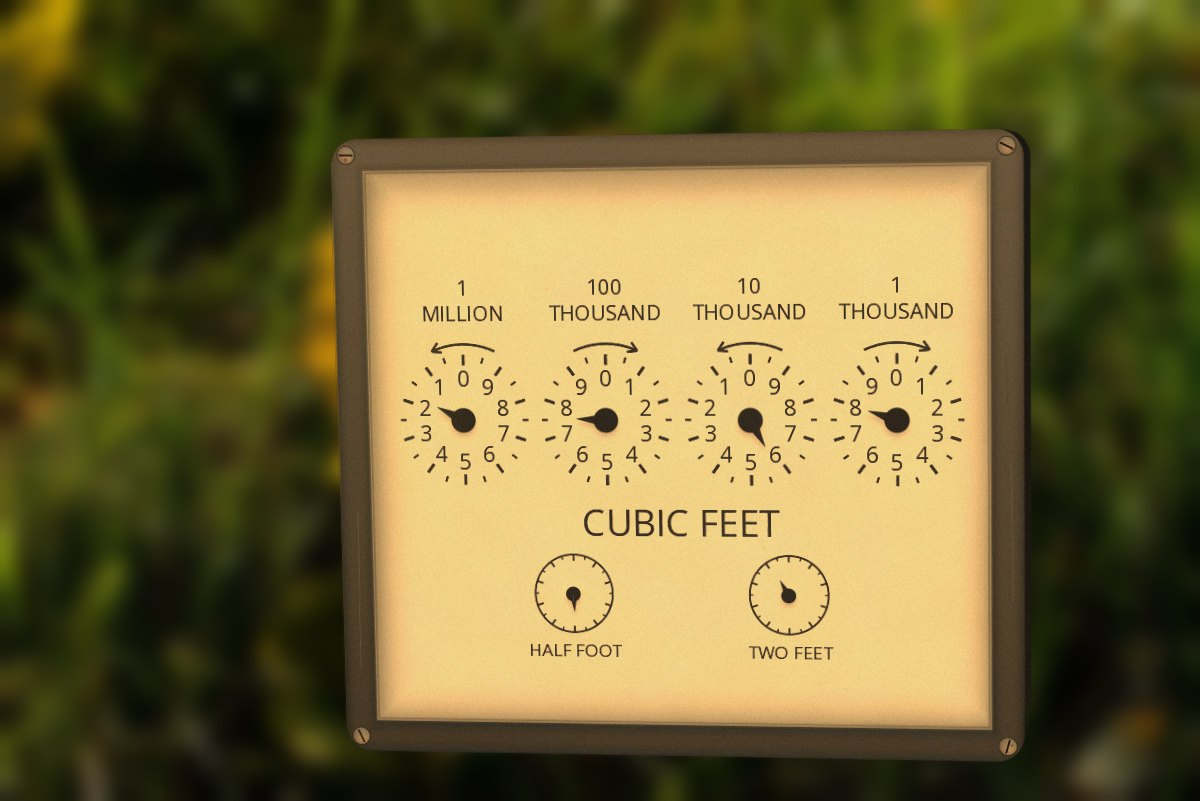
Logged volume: 175800 (ft³)
